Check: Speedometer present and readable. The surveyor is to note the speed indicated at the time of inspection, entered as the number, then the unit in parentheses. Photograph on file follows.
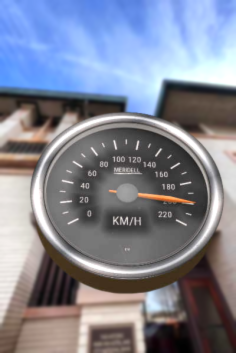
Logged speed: 200 (km/h)
